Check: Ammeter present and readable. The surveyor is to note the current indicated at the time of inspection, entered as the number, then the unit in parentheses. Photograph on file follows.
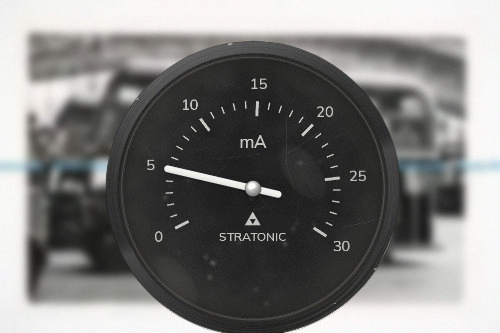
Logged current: 5 (mA)
